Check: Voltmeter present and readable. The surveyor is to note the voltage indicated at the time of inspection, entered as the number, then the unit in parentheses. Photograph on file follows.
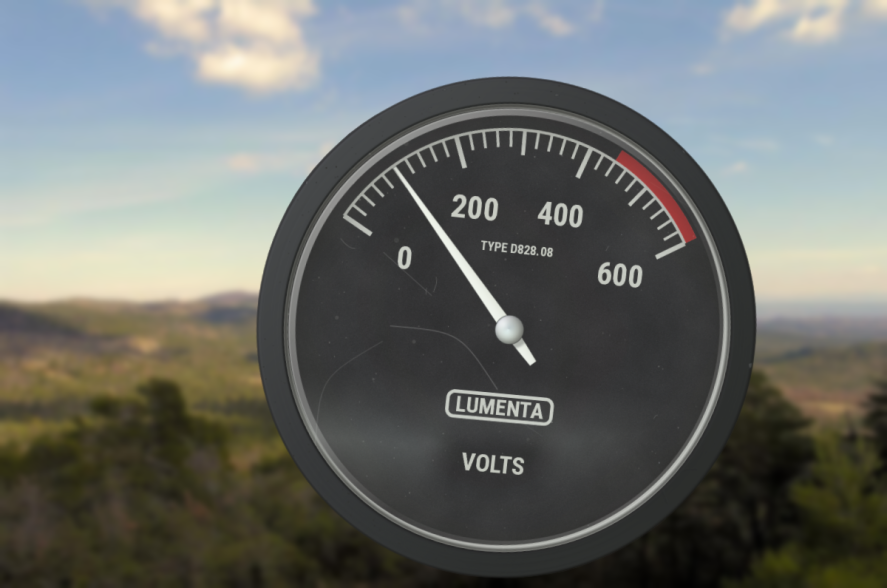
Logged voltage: 100 (V)
